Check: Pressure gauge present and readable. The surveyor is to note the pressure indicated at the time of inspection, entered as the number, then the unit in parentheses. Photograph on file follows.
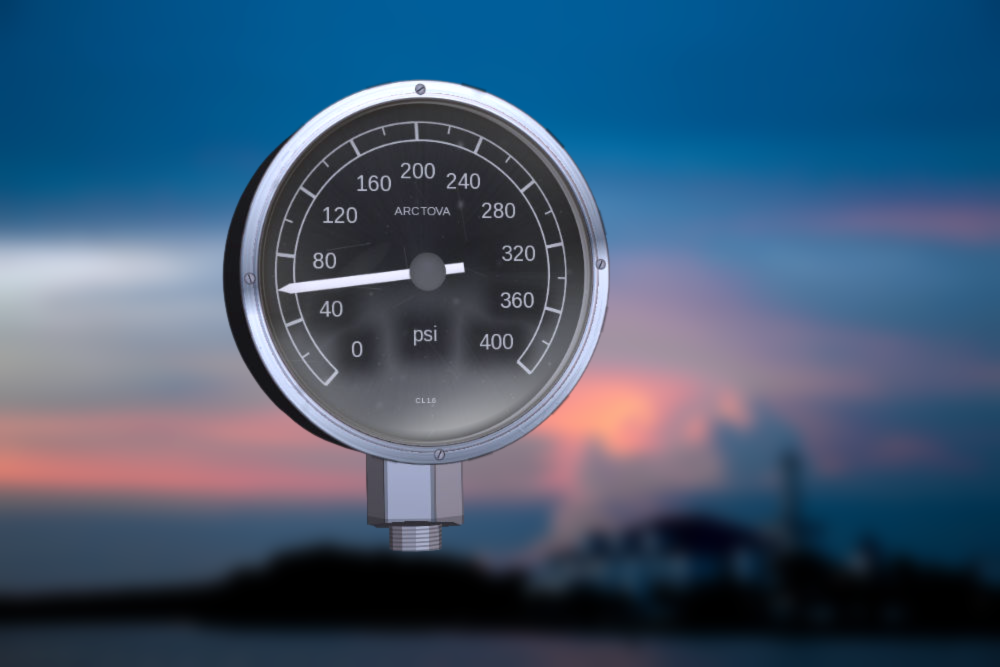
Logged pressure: 60 (psi)
